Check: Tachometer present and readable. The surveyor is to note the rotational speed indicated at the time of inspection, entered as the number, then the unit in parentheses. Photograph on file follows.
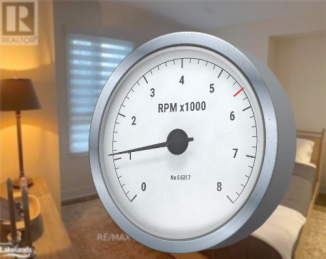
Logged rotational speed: 1100 (rpm)
